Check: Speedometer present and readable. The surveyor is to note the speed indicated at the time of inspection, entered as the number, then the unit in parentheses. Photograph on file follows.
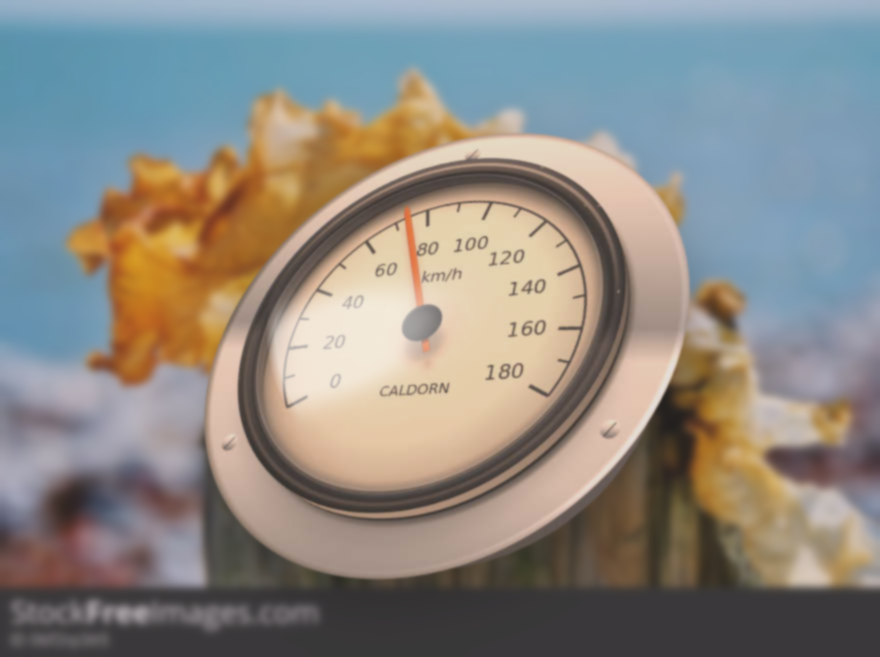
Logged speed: 75 (km/h)
